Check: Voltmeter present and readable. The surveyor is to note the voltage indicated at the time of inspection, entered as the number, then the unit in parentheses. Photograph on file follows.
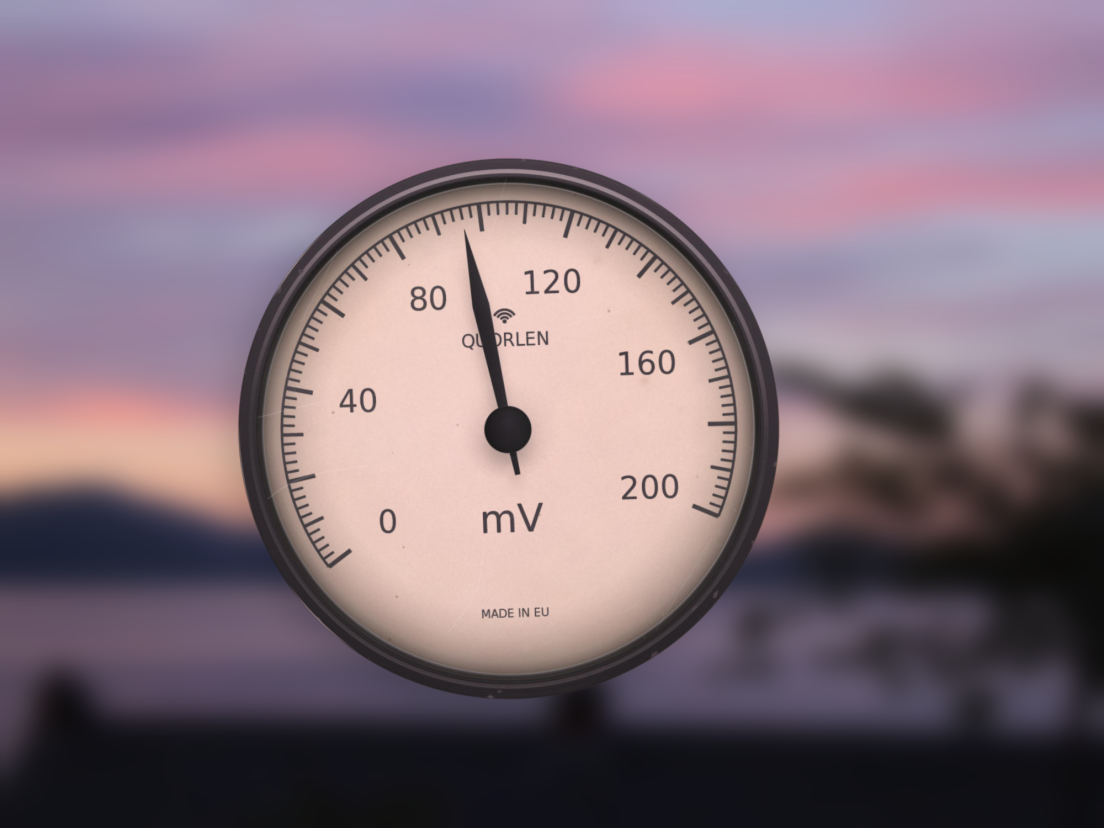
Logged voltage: 96 (mV)
